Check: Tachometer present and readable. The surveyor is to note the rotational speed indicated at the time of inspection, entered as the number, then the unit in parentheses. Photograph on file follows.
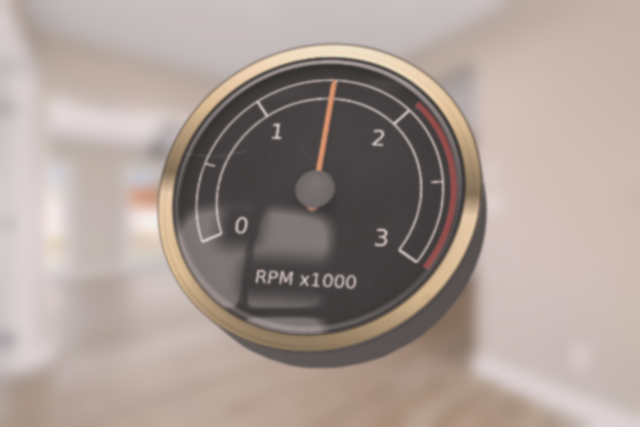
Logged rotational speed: 1500 (rpm)
